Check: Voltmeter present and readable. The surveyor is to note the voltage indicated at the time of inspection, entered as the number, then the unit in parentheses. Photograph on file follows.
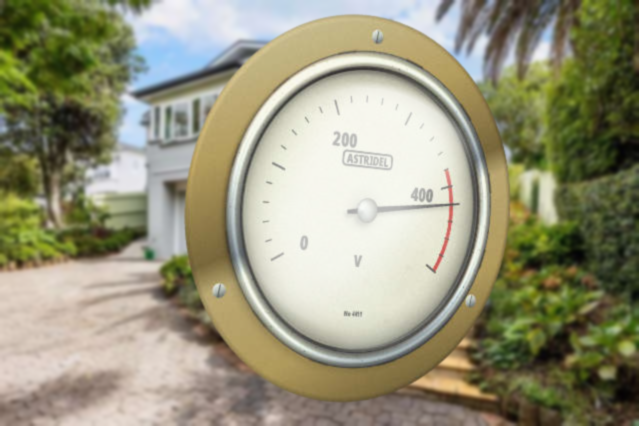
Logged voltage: 420 (V)
